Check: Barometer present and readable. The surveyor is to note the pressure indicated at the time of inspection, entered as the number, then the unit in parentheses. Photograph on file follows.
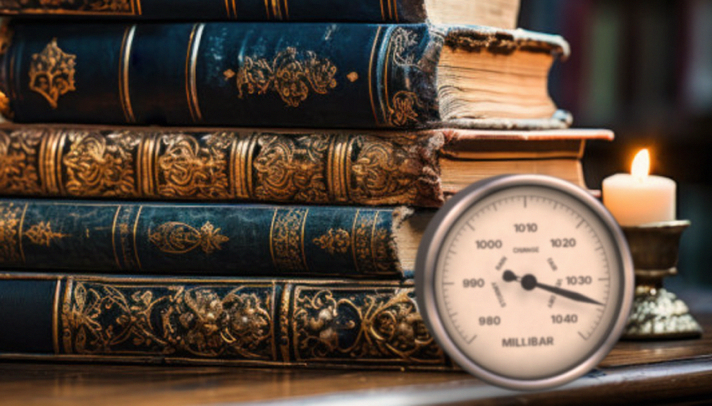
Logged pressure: 1034 (mbar)
